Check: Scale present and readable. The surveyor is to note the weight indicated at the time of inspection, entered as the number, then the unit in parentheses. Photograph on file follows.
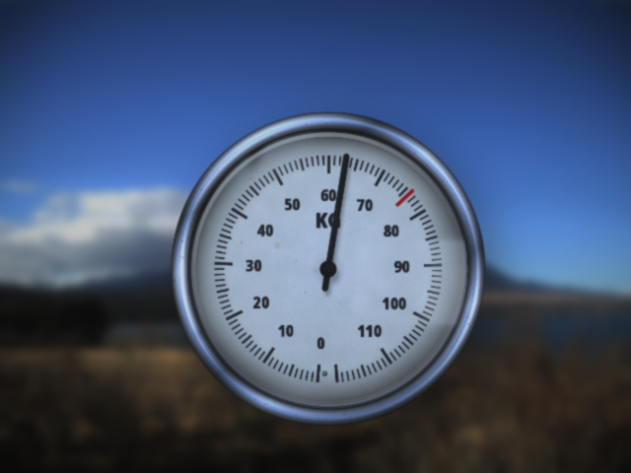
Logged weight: 63 (kg)
